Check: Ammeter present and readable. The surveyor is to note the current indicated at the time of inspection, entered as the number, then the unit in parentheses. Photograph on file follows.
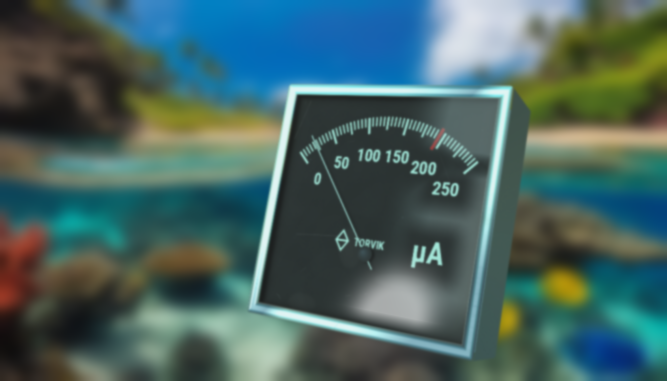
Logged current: 25 (µA)
